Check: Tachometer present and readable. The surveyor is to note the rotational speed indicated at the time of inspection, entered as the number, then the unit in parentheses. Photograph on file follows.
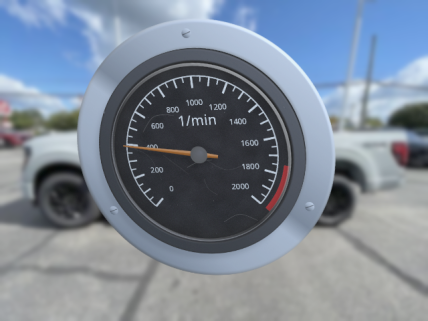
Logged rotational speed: 400 (rpm)
